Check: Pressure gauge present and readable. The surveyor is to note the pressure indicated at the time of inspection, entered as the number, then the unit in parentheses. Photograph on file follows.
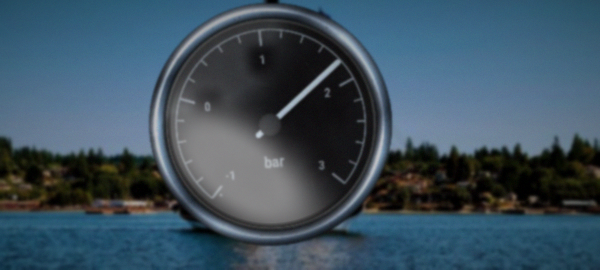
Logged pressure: 1.8 (bar)
